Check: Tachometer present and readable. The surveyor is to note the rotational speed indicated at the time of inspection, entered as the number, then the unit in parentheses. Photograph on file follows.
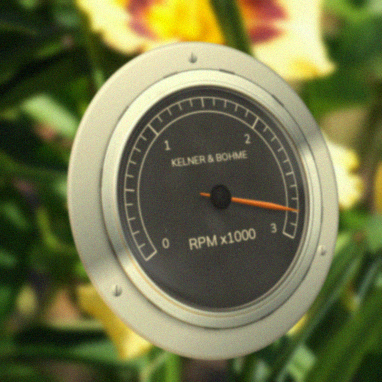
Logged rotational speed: 2800 (rpm)
